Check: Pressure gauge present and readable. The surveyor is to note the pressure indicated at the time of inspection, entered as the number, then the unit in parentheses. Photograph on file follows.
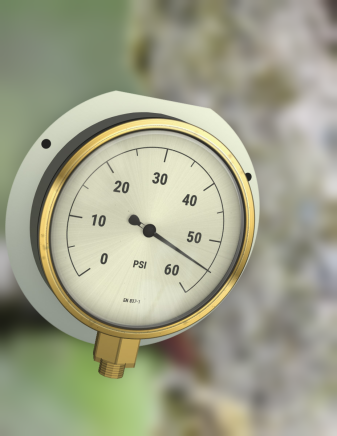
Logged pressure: 55 (psi)
